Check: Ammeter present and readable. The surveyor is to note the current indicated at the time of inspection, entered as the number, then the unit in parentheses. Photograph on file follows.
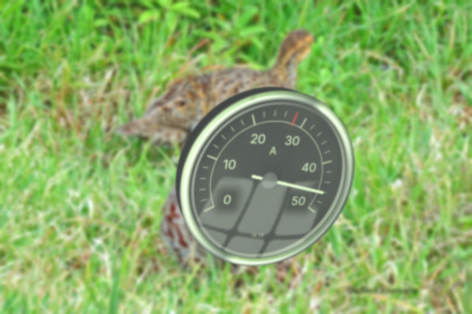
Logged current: 46 (A)
